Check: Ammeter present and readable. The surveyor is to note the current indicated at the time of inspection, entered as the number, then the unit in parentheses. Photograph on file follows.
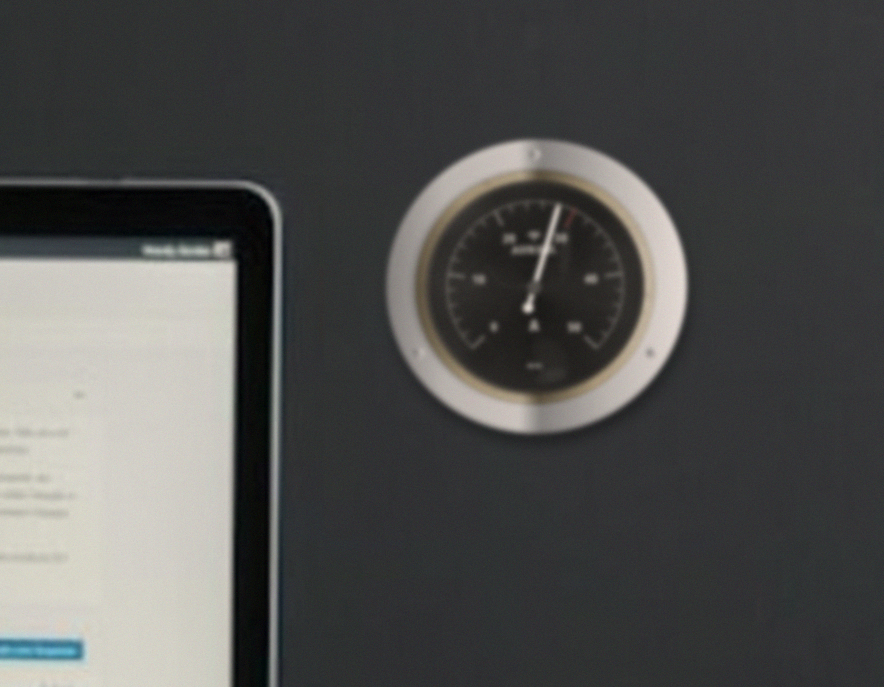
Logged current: 28 (A)
